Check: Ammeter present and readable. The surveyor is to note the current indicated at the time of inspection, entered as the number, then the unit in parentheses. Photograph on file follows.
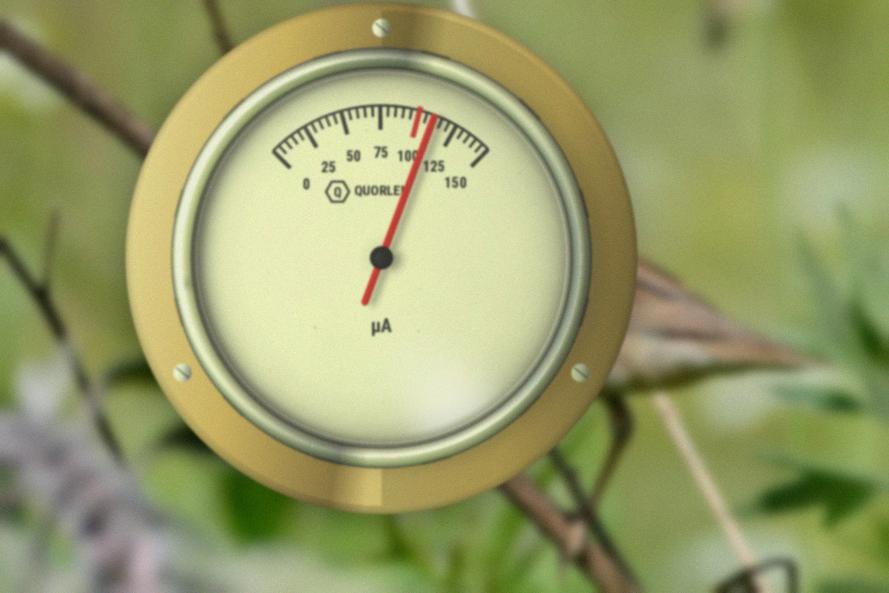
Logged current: 110 (µA)
